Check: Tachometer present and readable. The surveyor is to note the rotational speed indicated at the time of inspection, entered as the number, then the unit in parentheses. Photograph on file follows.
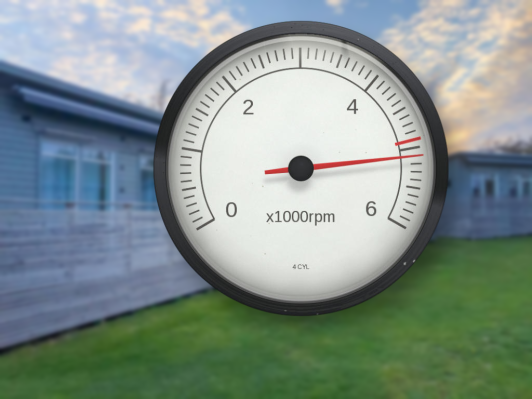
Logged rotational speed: 5100 (rpm)
